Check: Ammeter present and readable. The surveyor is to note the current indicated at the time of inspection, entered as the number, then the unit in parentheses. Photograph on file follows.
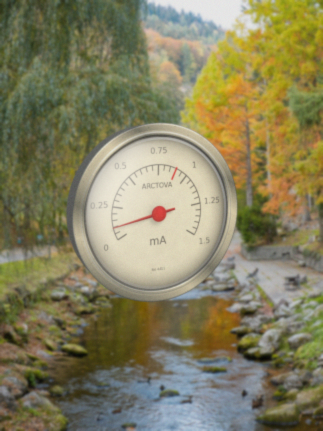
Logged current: 0.1 (mA)
